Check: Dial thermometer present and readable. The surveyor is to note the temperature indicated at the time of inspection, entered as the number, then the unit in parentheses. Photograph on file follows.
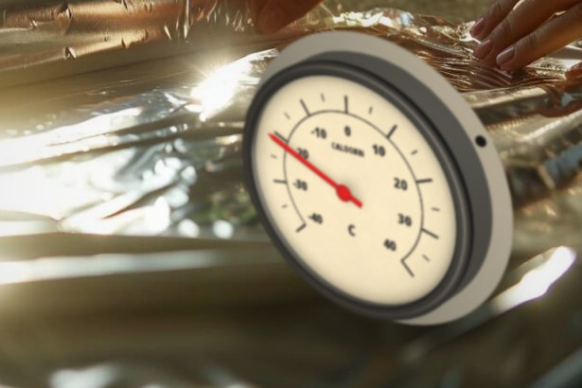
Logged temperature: -20 (°C)
